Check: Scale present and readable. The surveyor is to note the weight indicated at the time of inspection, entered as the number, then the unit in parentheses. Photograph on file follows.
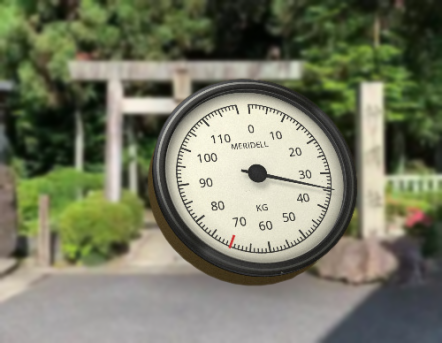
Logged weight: 35 (kg)
